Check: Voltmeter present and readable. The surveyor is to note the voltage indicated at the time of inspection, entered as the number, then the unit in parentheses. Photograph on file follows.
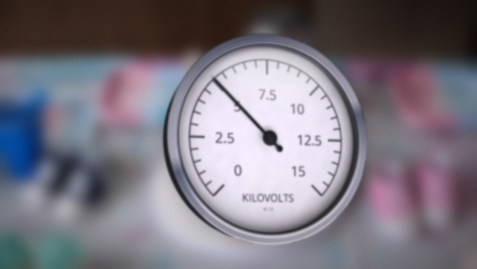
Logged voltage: 5 (kV)
